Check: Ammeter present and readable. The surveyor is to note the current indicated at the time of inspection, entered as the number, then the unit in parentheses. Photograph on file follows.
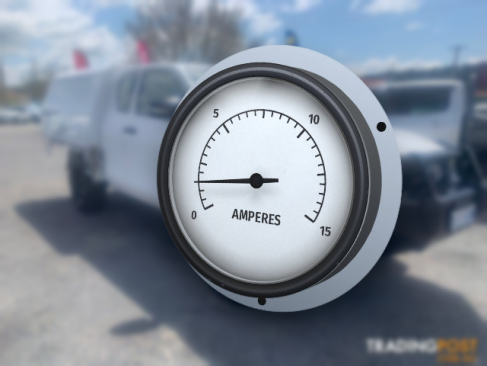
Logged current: 1.5 (A)
